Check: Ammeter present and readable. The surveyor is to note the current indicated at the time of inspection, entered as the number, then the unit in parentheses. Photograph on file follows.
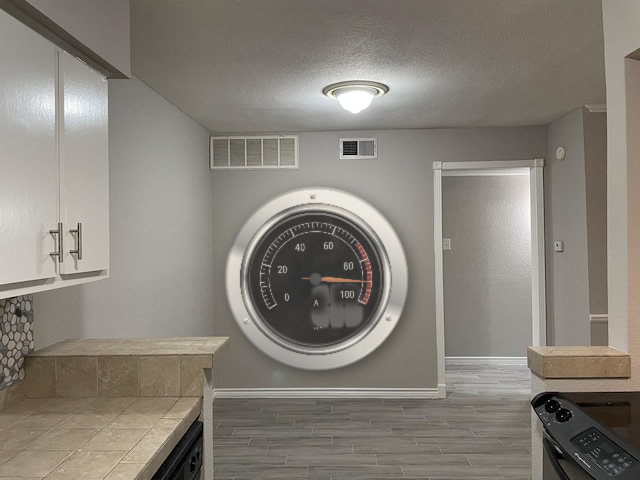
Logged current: 90 (A)
